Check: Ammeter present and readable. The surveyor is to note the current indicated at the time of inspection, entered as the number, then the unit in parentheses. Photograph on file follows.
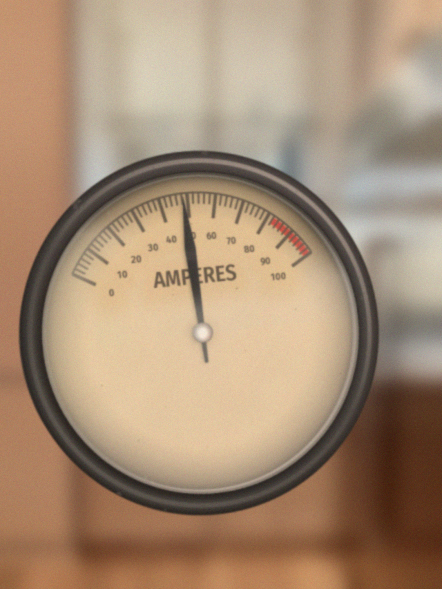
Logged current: 48 (A)
